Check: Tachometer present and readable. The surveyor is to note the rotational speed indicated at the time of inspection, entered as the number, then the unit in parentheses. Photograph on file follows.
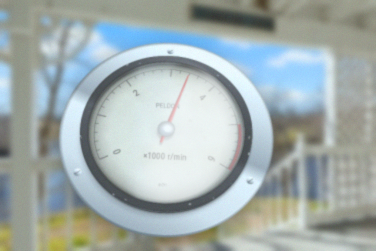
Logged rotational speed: 3400 (rpm)
